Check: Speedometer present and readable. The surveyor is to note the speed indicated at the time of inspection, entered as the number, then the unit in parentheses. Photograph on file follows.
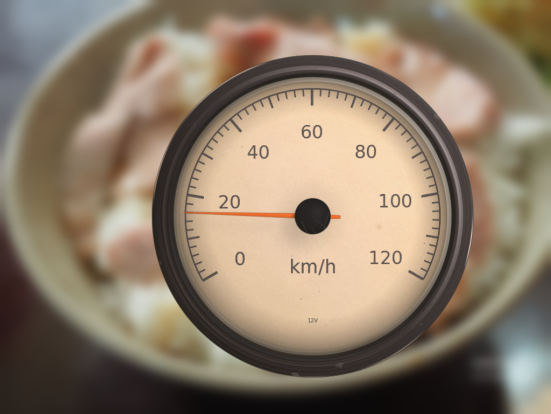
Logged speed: 16 (km/h)
